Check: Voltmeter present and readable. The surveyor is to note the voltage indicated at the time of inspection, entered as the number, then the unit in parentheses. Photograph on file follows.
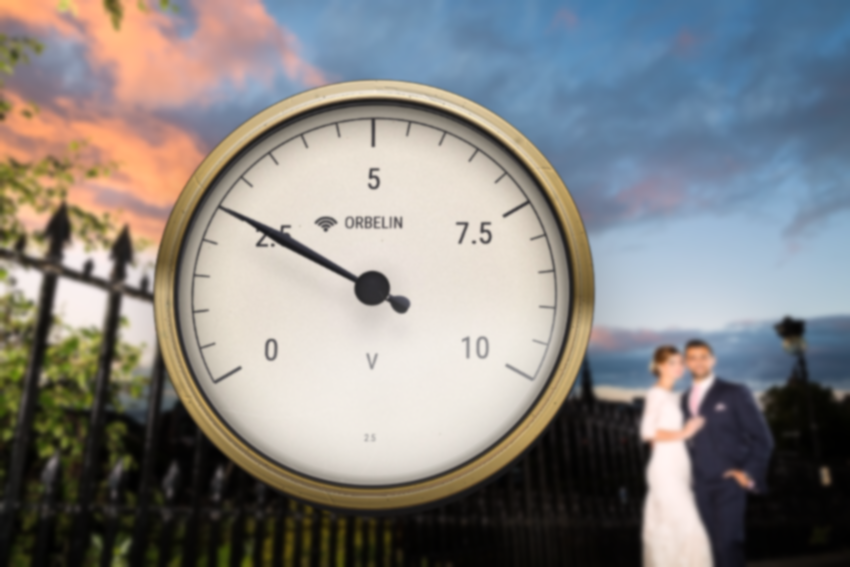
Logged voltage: 2.5 (V)
